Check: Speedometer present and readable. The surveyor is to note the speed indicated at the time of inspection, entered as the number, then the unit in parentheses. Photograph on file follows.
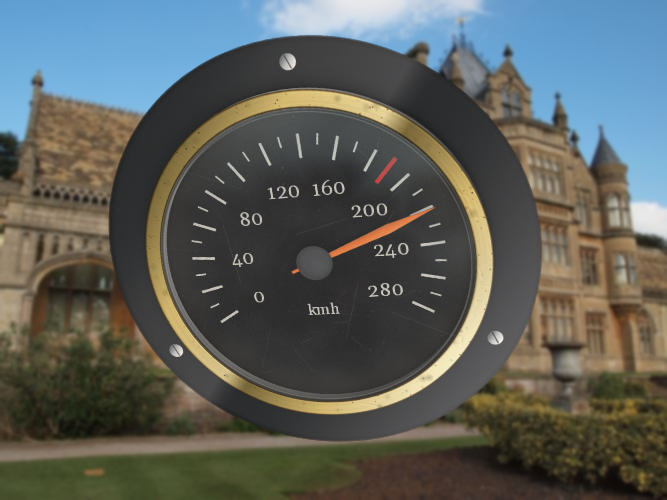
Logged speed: 220 (km/h)
